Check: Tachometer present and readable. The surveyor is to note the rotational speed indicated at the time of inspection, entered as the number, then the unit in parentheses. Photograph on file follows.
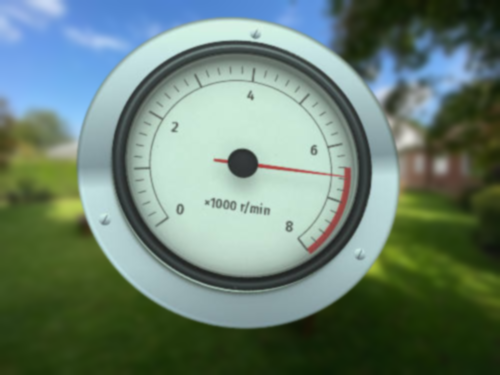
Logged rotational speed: 6600 (rpm)
